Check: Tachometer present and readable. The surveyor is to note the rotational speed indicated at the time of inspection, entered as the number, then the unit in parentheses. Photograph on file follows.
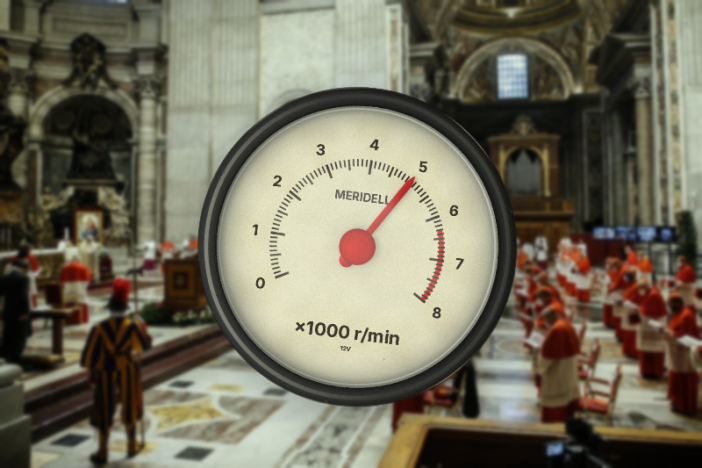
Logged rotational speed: 5000 (rpm)
